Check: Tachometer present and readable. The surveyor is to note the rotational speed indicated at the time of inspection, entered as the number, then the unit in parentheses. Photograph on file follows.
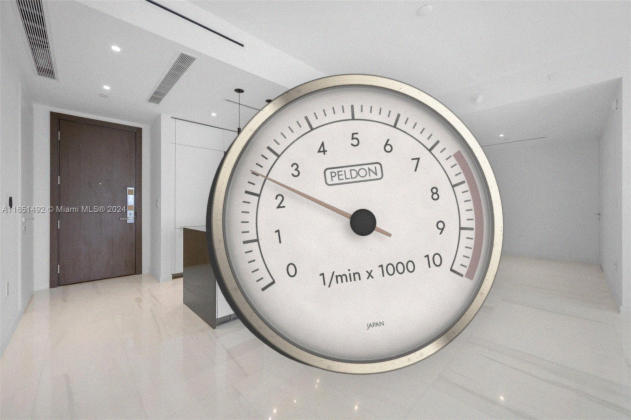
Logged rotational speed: 2400 (rpm)
